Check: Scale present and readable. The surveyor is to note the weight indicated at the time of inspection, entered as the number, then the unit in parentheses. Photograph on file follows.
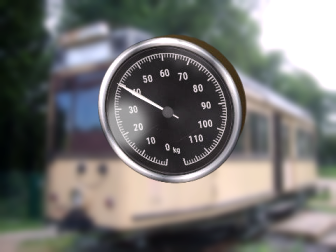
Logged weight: 40 (kg)
